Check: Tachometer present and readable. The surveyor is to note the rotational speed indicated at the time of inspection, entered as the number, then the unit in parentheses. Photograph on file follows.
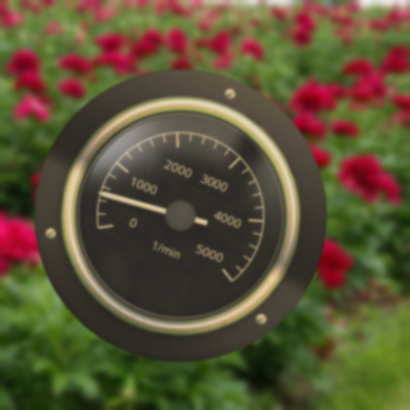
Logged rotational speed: 500 (rpm)
